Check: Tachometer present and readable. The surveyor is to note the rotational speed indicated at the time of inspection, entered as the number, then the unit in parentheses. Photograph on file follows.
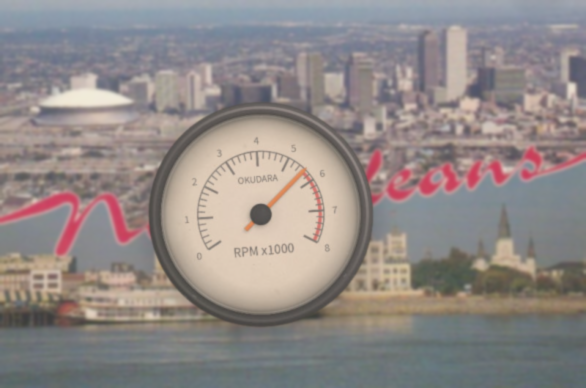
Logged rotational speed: 5600 (rpm)
